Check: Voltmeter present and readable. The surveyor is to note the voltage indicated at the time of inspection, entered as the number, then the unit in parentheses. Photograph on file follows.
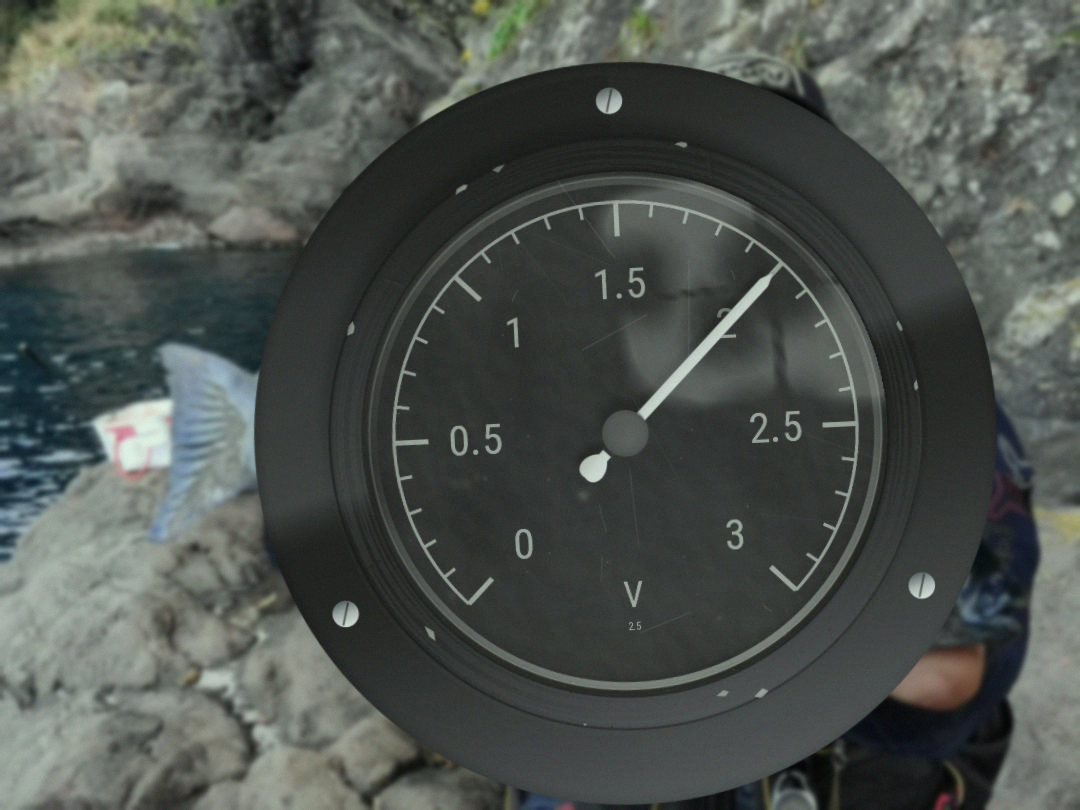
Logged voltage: 2 (V)
